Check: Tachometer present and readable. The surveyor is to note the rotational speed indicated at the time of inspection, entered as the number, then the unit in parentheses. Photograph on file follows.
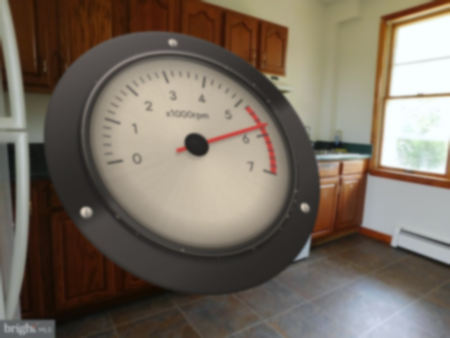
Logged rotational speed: 5800 (rpm)
